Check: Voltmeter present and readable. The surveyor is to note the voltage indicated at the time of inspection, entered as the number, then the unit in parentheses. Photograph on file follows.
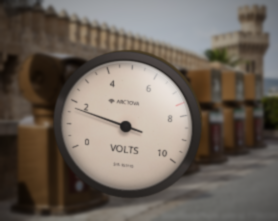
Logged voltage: 1.75 (V)
